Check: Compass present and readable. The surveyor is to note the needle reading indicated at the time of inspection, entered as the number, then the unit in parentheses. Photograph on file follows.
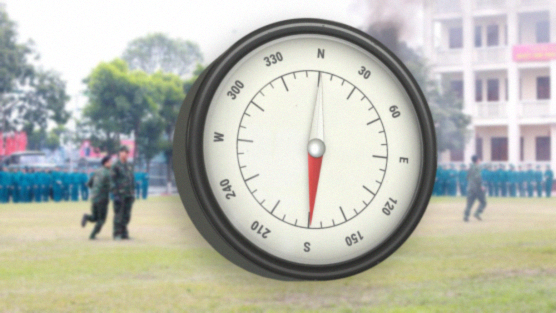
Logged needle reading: 180 (°)
